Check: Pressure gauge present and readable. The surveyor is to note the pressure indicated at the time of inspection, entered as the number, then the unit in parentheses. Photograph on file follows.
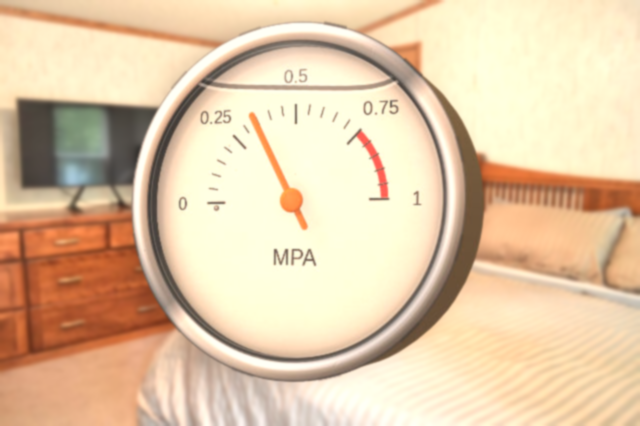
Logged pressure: 0.35 (MPa)
